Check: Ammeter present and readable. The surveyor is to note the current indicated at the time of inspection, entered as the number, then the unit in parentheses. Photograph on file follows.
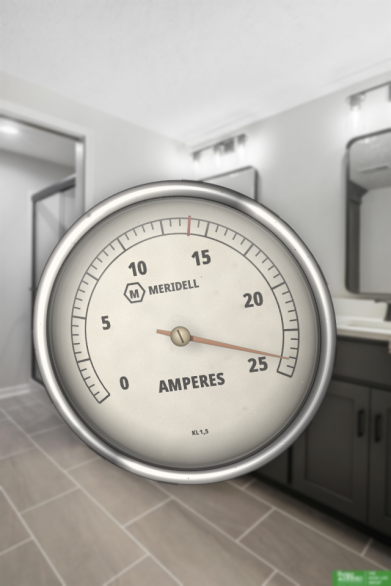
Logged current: 24 (A)
